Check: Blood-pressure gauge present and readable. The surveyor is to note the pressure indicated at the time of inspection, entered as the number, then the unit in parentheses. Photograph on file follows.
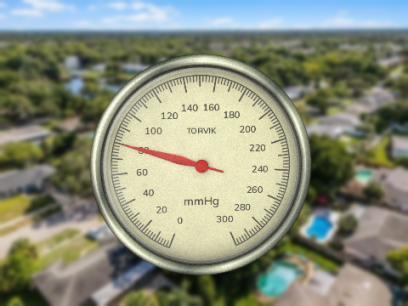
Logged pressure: 80 (mmHg)
